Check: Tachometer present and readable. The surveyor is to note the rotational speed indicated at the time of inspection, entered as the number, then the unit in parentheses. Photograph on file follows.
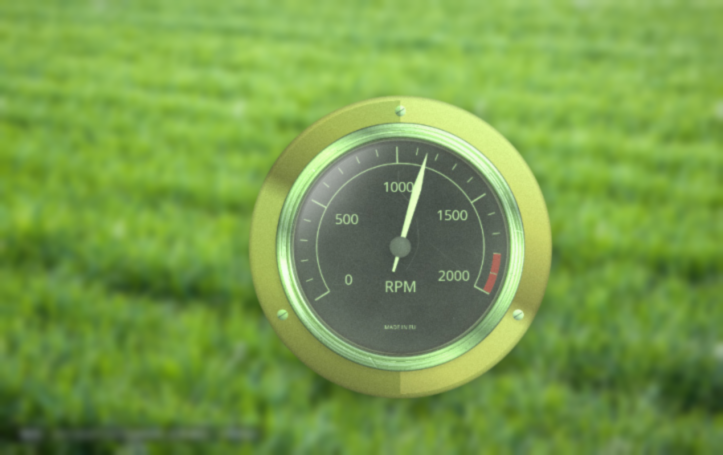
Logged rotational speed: 1150 (rpm)
